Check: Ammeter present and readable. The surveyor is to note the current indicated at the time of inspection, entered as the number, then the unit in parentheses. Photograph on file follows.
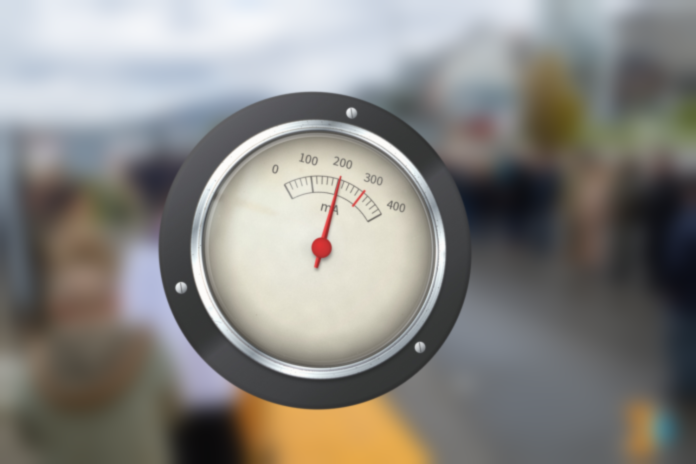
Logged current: 200 (mA)
